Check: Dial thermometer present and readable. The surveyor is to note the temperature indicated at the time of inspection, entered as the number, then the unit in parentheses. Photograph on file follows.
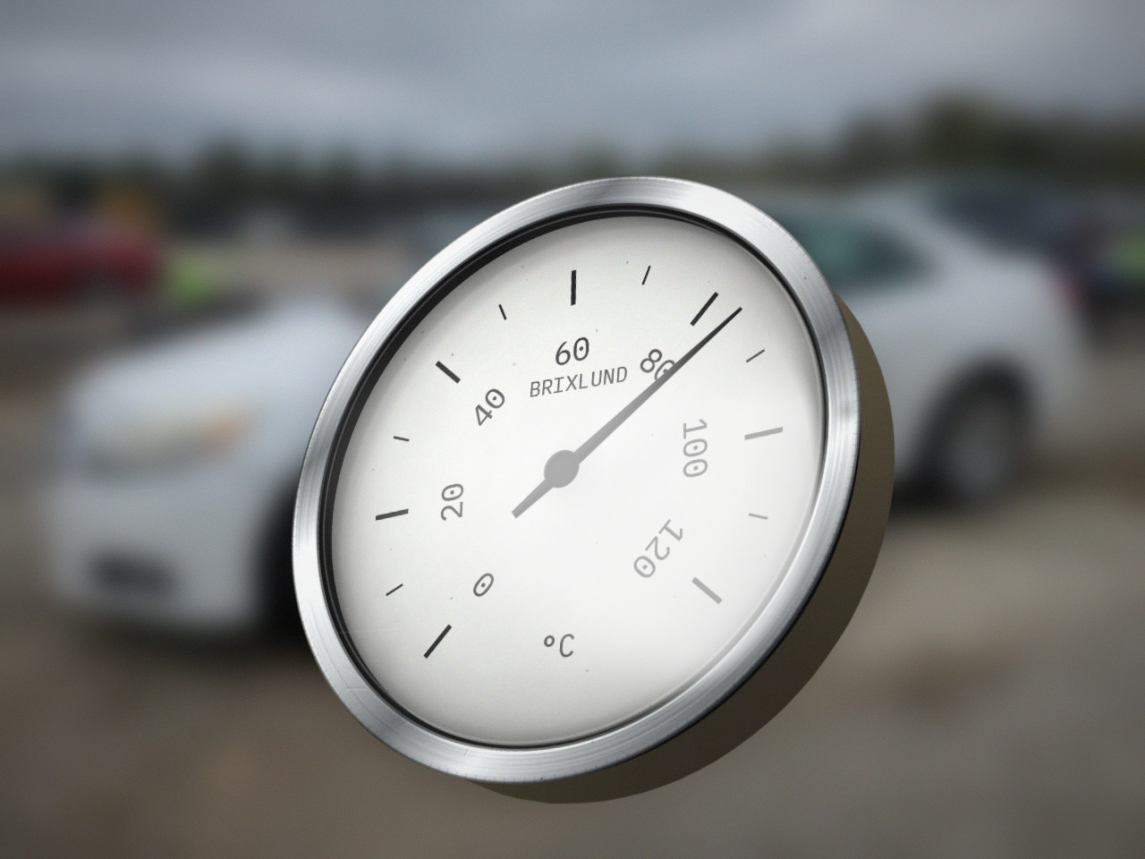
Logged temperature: 85 (°C)
